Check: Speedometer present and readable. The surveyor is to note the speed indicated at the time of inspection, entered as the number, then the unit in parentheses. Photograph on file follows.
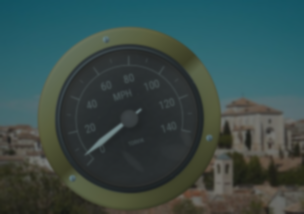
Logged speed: 5 (mph)
